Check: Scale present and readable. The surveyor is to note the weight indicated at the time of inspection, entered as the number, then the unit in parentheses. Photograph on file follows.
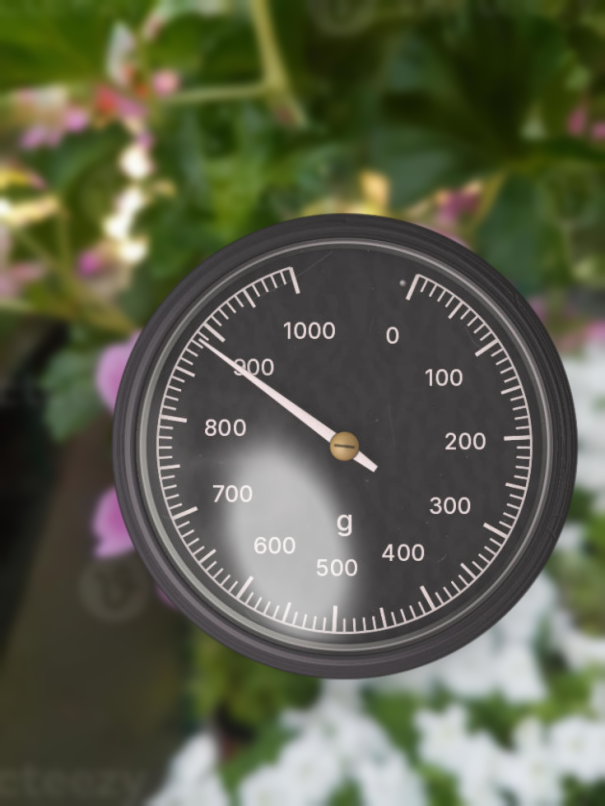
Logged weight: 885 (g)
